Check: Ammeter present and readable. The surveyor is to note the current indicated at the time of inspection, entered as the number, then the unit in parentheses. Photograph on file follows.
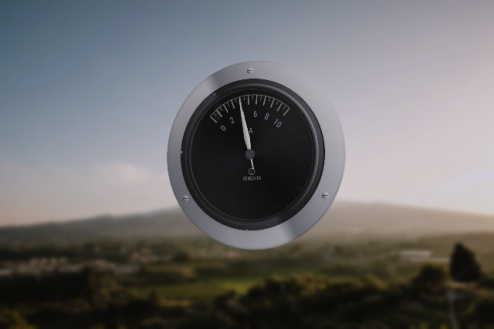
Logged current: 4 (A)
